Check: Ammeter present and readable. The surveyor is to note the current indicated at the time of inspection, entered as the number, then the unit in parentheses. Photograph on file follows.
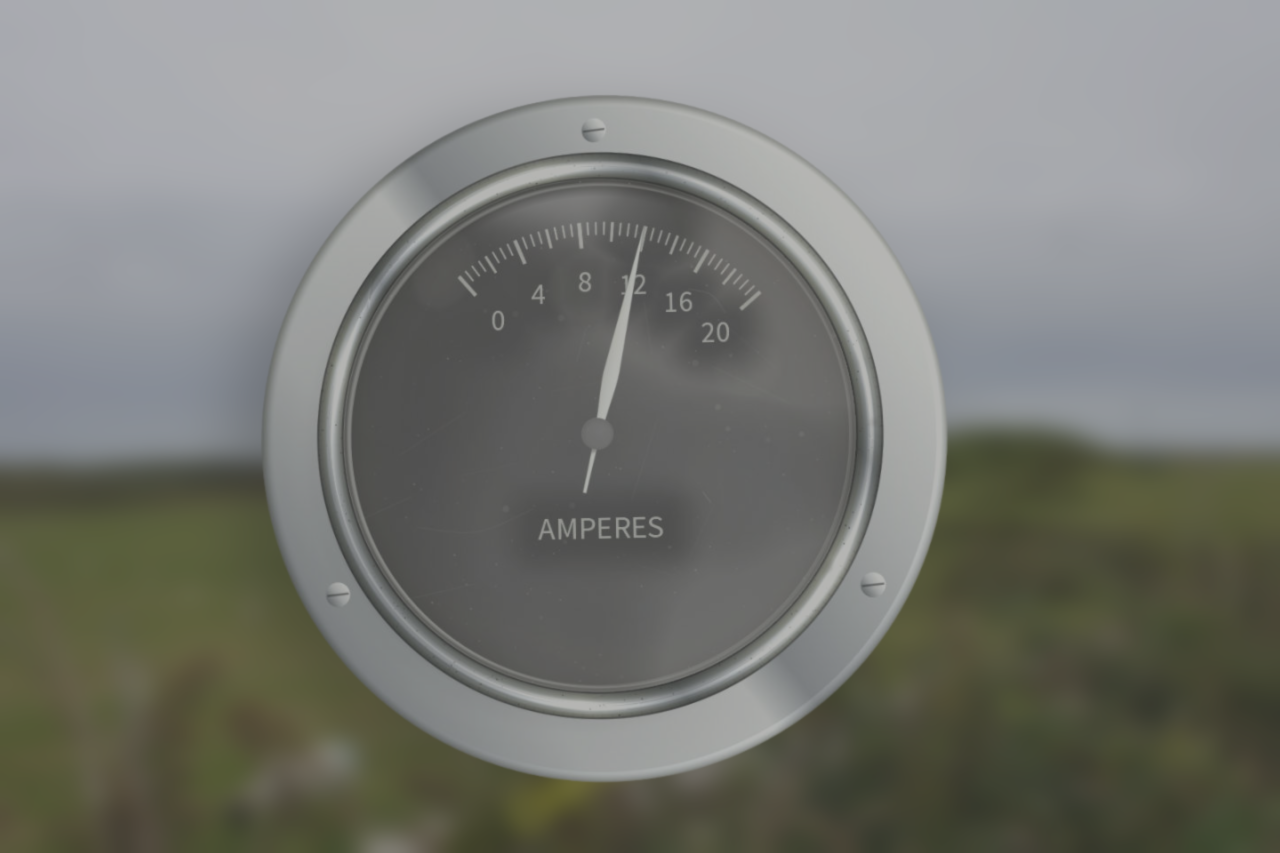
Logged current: 12 (A)
